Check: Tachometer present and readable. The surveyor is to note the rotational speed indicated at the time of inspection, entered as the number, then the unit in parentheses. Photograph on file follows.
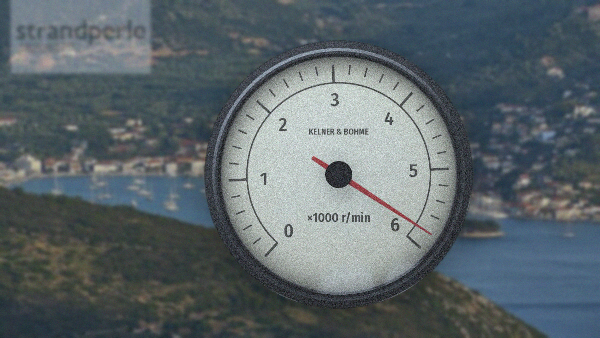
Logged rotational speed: 5800 (rpm)
